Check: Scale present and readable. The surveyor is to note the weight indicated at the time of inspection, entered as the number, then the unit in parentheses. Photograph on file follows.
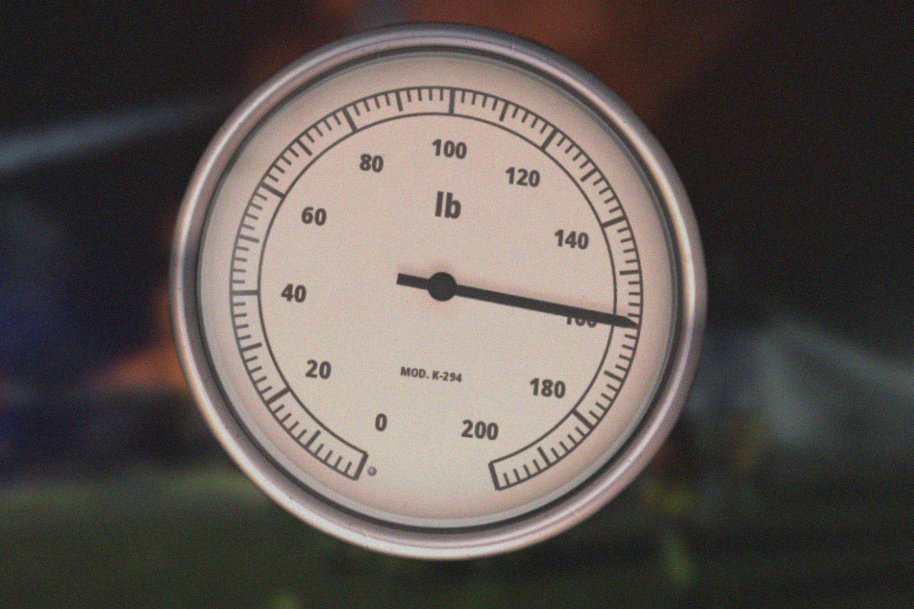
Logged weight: 160 (lb)
